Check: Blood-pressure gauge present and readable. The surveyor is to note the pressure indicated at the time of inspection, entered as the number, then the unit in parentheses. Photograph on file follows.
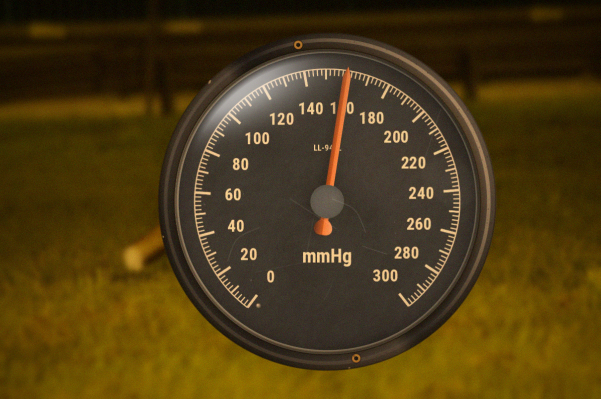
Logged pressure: 160 (mmHg)
